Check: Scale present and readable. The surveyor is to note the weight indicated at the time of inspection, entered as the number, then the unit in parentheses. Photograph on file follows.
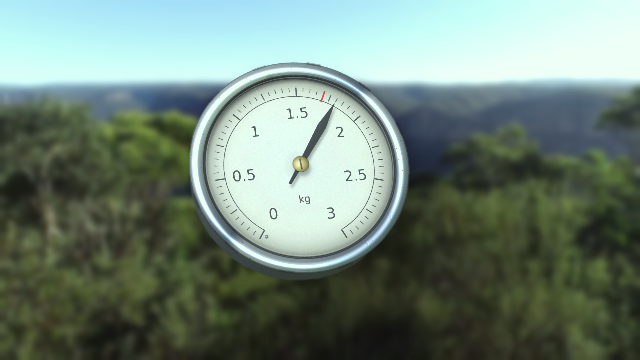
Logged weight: 1.8 (kg)
